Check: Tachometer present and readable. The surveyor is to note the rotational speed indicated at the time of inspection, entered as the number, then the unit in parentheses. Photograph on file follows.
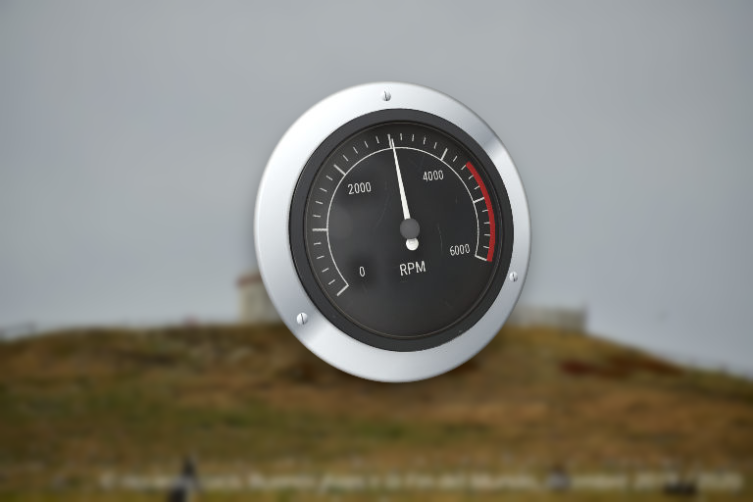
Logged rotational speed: 3000 (rpm)
